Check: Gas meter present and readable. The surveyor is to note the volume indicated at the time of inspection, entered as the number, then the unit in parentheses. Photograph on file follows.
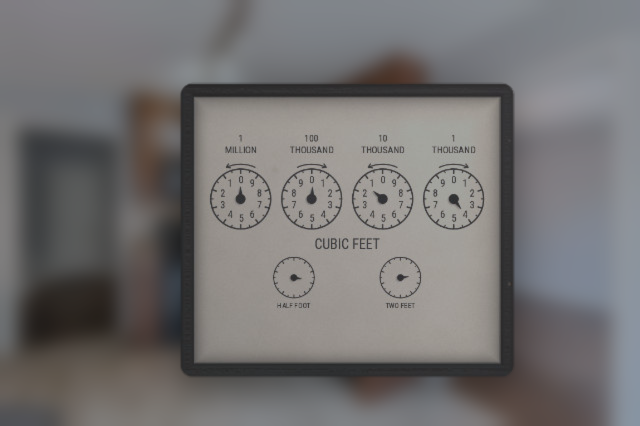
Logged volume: 1400 (ft³)
